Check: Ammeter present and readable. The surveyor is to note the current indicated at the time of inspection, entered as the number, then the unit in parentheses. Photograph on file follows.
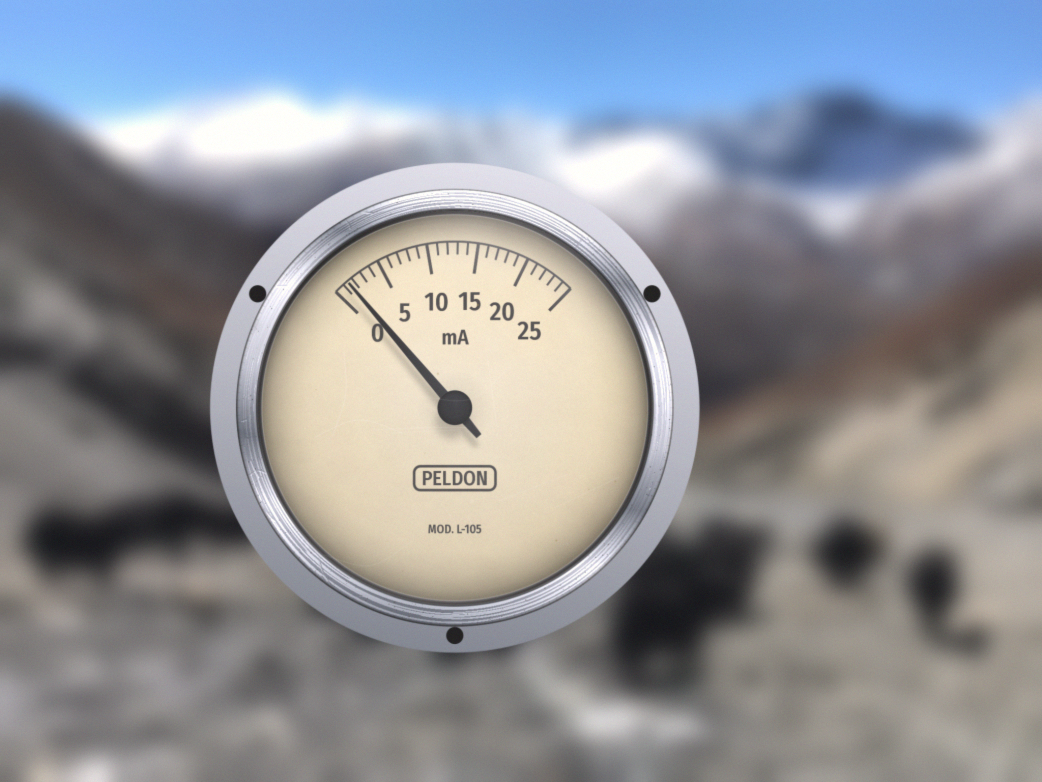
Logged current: 1.5 (mA)
